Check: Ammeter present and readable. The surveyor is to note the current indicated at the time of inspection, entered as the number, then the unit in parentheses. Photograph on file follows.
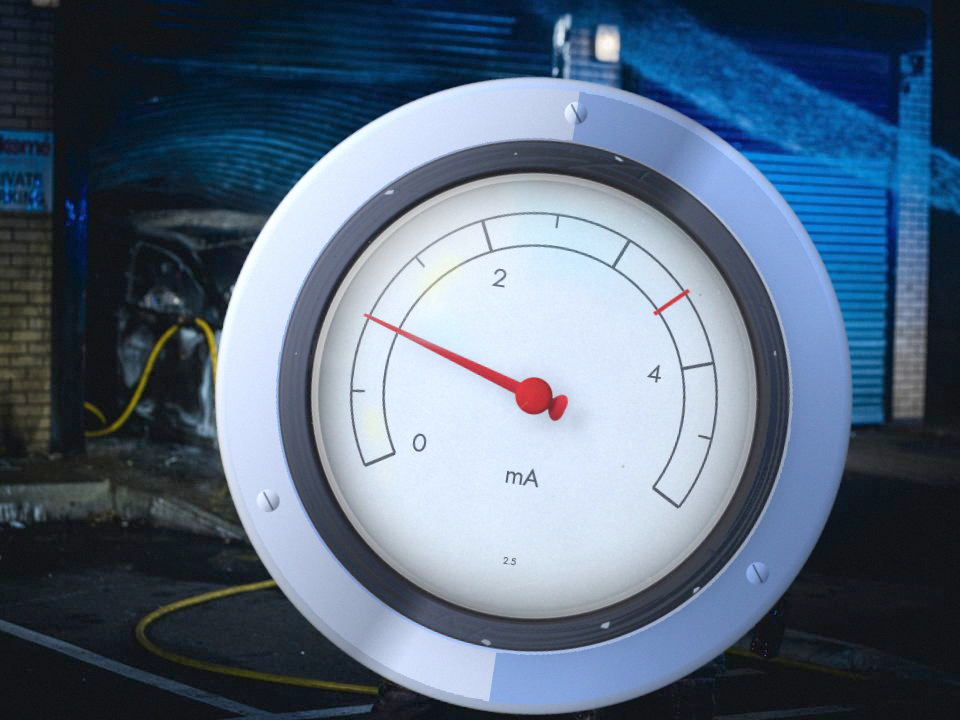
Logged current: 1 (mA)
